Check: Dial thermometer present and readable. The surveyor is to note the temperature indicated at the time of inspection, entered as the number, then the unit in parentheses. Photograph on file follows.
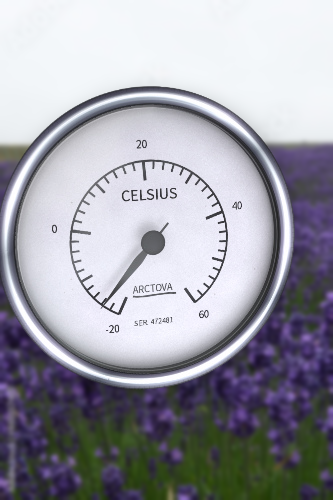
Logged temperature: -16 (°C)
